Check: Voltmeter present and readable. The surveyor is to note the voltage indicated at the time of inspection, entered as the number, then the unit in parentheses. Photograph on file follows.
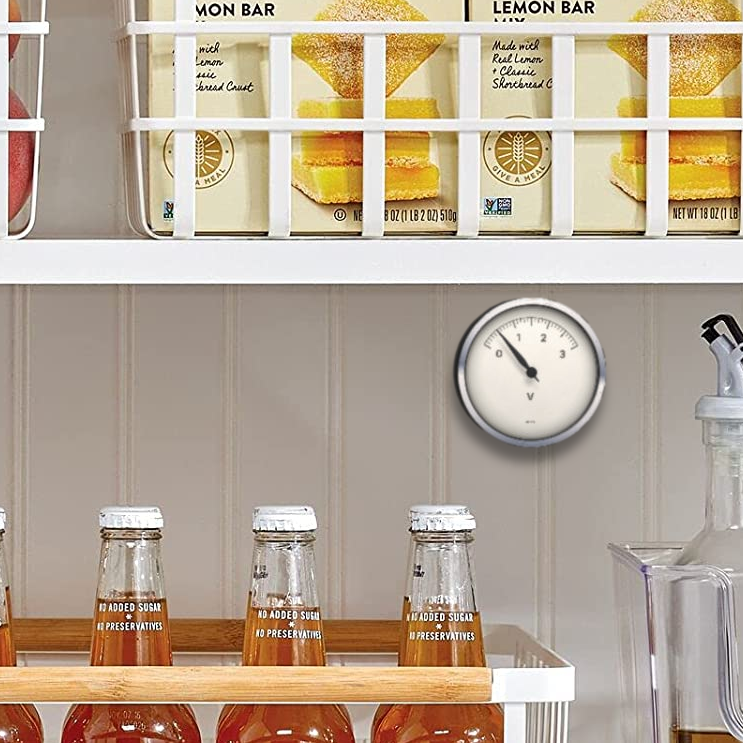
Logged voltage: 0.5 (V)
